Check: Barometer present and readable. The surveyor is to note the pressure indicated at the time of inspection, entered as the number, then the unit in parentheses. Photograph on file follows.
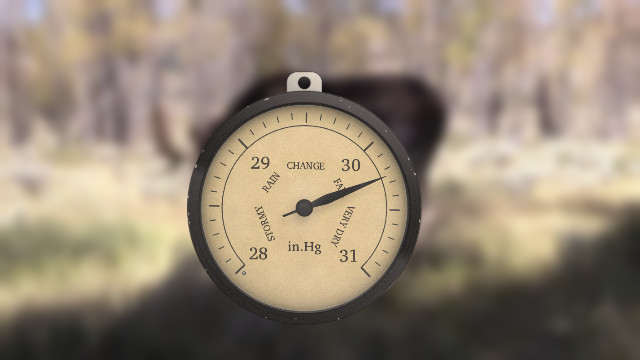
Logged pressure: 30.25 (inHg)
